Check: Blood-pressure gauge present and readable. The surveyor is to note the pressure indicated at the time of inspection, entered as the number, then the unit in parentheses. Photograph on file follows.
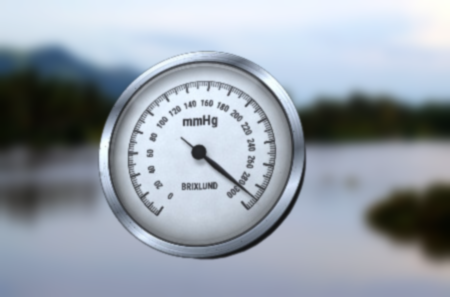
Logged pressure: 290 (mmHg)
